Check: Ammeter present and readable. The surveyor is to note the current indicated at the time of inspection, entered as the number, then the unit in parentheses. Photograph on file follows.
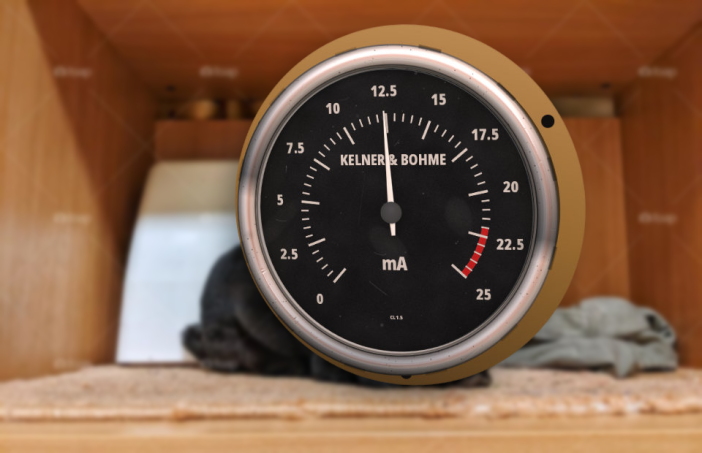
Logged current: 12.5 (mA)
